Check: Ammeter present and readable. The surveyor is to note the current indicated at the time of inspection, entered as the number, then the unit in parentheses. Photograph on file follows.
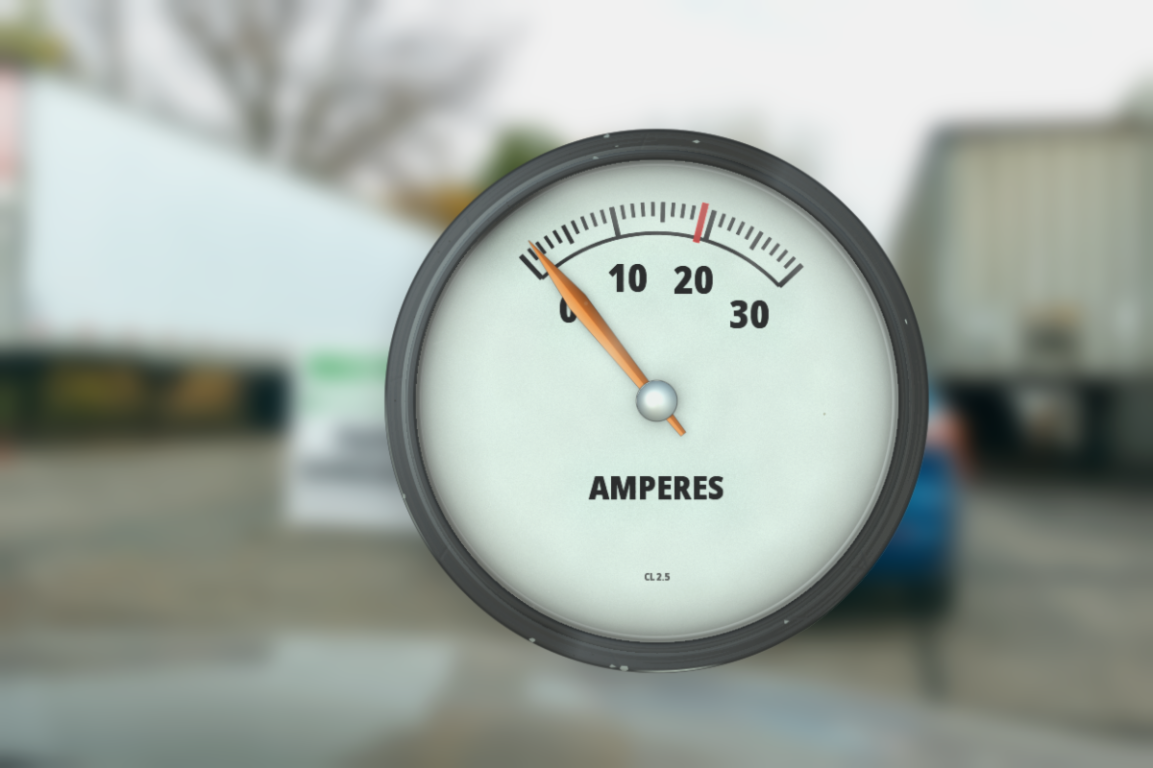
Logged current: 1.5 (A)
